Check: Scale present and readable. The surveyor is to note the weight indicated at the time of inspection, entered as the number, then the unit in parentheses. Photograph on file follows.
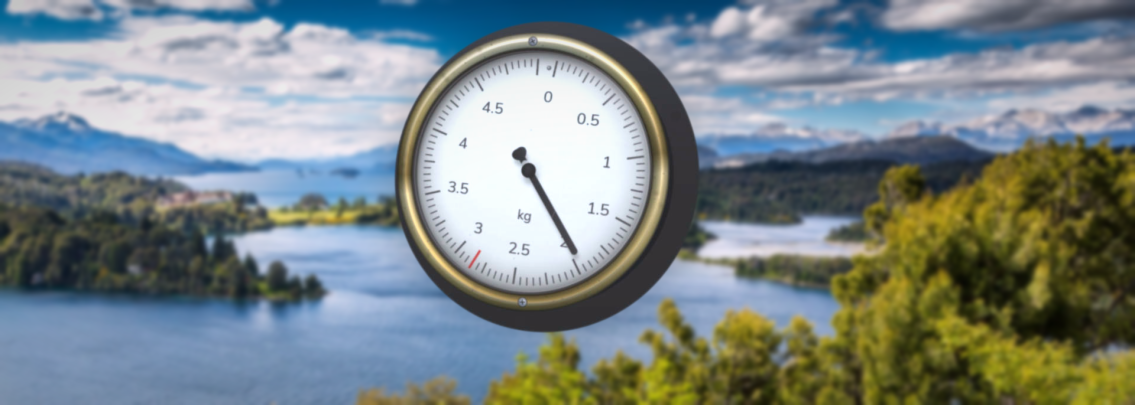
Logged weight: 1.95 (kg)
